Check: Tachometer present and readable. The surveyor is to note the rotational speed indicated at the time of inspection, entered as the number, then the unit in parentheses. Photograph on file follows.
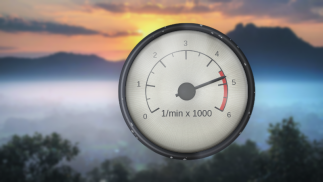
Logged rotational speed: 4750 (rpm)
